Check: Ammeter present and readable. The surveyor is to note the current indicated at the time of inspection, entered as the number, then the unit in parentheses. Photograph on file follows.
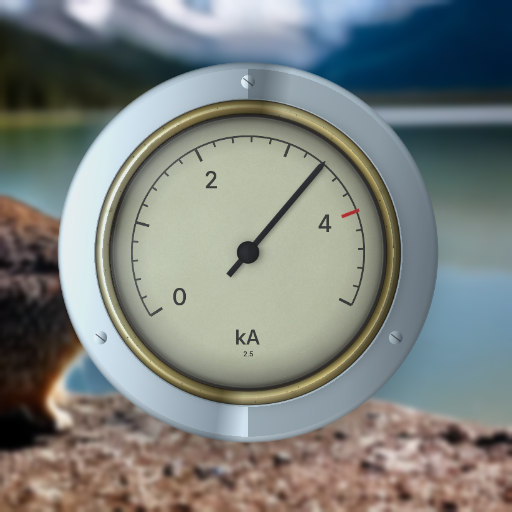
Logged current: 3.4 (kA)
